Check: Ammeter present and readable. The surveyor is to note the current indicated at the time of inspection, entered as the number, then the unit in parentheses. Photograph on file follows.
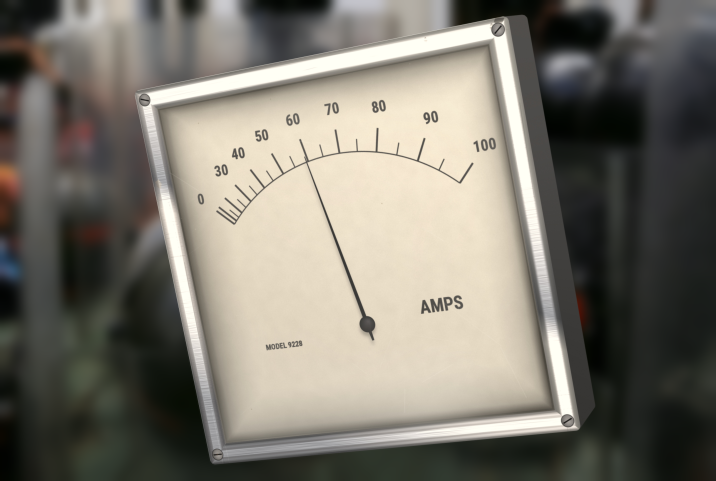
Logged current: 60 (A)
